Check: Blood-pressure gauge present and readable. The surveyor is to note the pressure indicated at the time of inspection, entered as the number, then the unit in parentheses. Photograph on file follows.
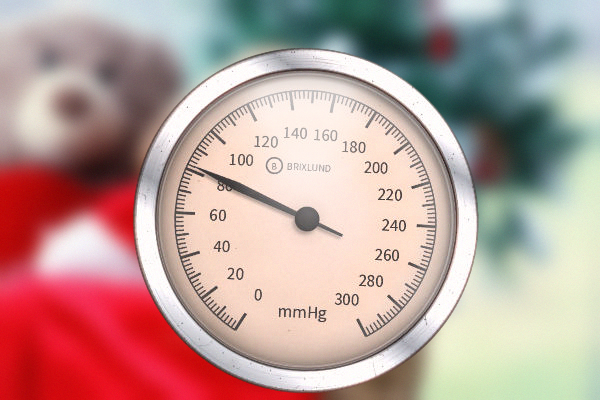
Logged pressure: 82 (mmHg)
